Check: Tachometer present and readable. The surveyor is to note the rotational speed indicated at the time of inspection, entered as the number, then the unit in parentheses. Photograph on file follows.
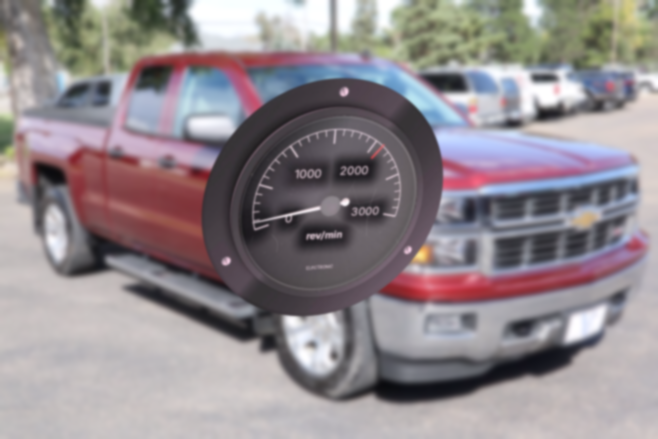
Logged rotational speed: 100 (rpm)
